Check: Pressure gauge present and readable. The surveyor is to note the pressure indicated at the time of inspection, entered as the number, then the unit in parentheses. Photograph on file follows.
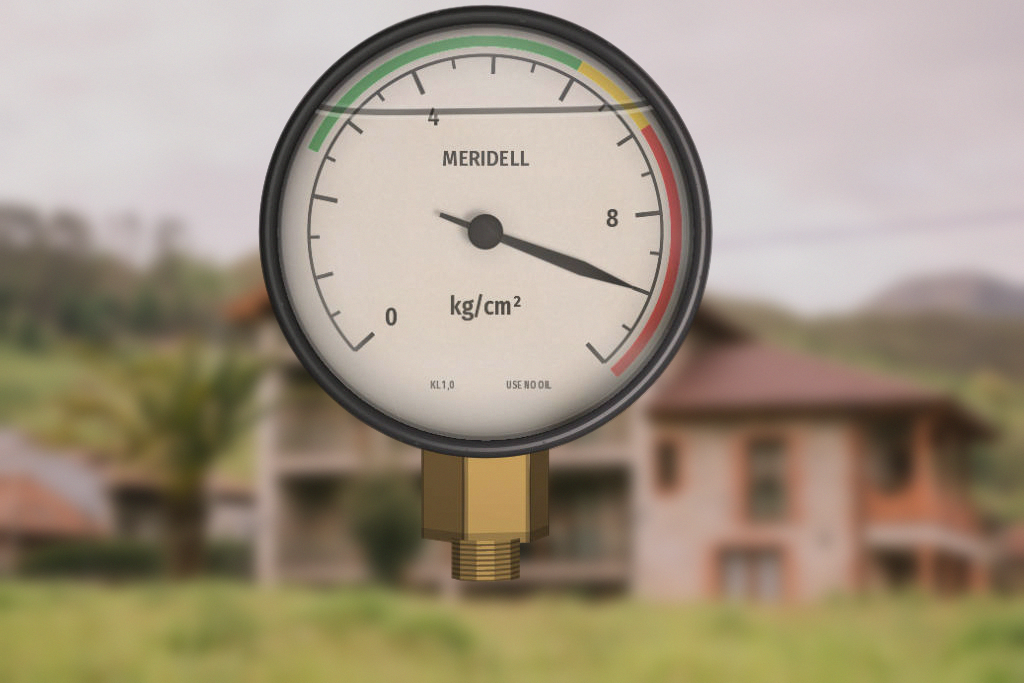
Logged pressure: 9 (kg/cm²)
